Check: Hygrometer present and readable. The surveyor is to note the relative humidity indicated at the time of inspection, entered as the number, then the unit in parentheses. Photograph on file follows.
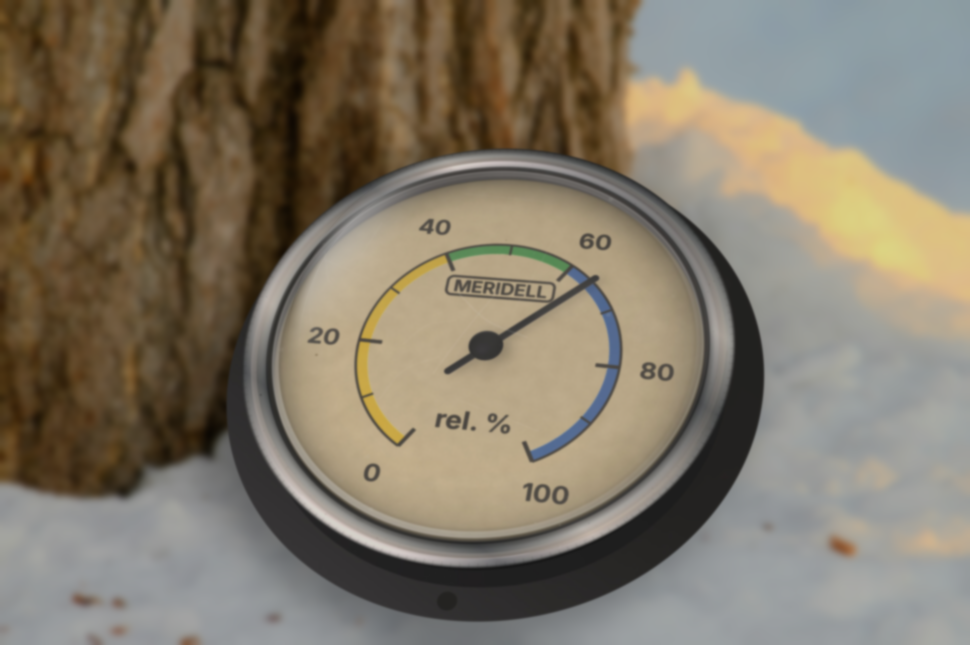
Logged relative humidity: 65 (%)
